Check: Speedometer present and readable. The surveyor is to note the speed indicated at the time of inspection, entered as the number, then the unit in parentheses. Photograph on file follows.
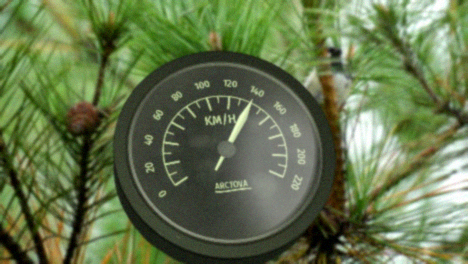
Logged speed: 140 (km/h)
